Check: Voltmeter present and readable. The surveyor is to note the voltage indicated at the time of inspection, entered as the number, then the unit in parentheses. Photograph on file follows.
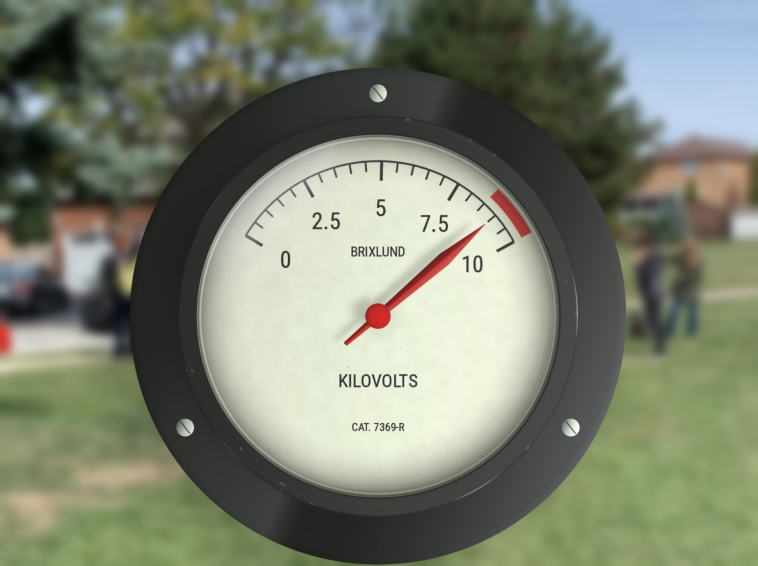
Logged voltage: 9 (kV)
